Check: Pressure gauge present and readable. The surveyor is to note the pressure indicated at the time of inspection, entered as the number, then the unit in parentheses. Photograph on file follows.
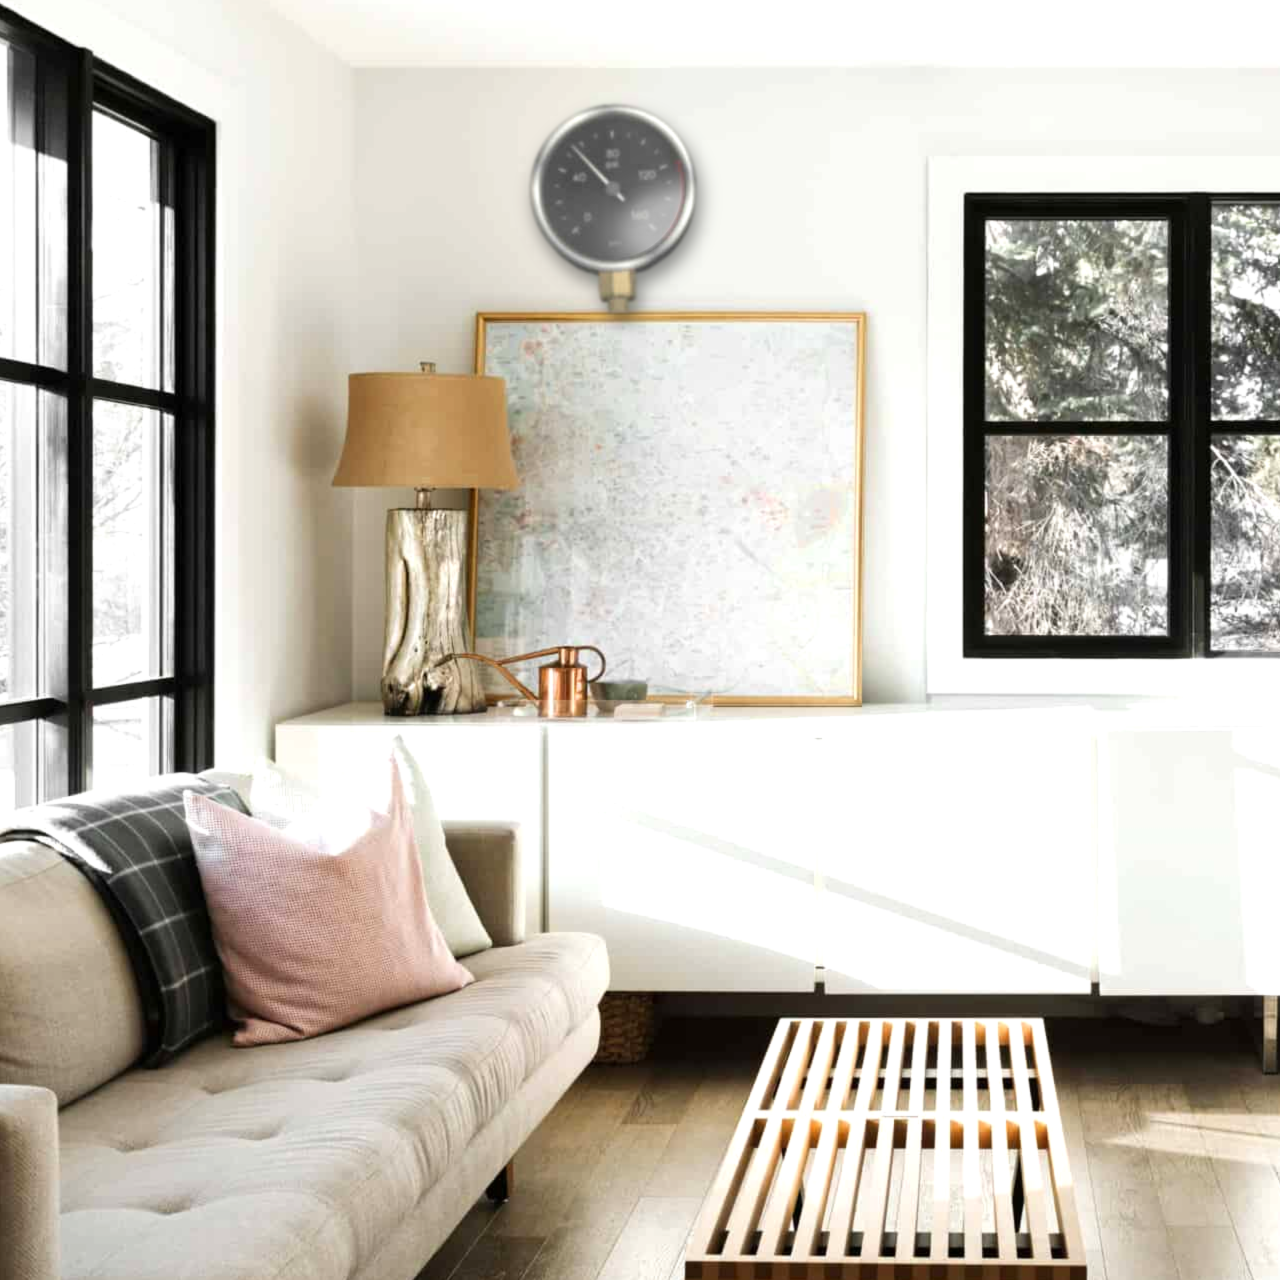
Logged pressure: 55 (psi)
